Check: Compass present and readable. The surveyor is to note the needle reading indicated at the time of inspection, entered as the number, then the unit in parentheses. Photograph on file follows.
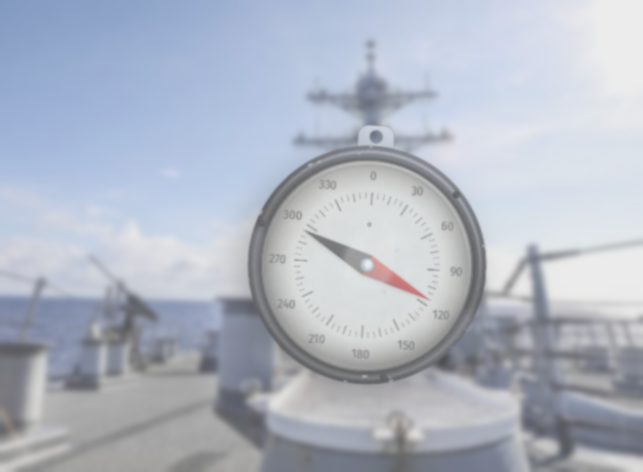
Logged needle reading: 115 (°)
